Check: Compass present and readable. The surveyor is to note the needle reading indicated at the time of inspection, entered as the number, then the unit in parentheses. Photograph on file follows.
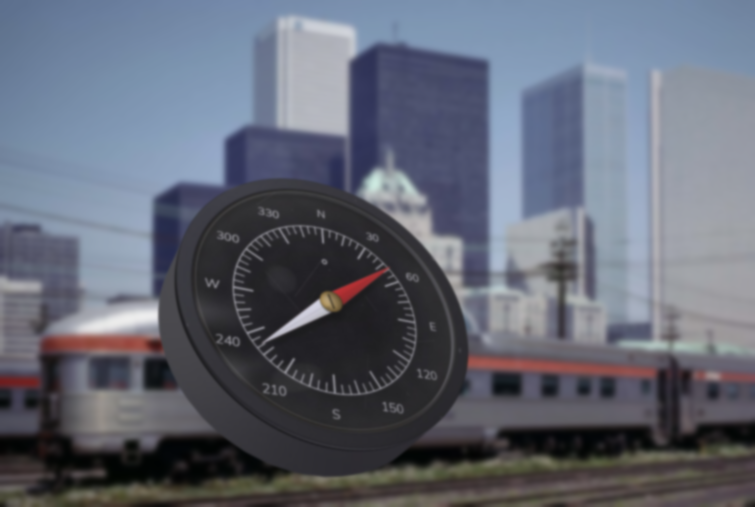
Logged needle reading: 50 (°)
